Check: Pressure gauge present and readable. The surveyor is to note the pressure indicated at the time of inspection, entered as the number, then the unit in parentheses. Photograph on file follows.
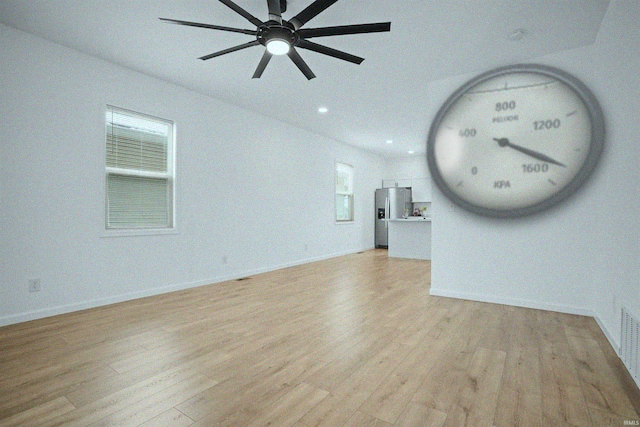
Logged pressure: 1500 (kPa)
